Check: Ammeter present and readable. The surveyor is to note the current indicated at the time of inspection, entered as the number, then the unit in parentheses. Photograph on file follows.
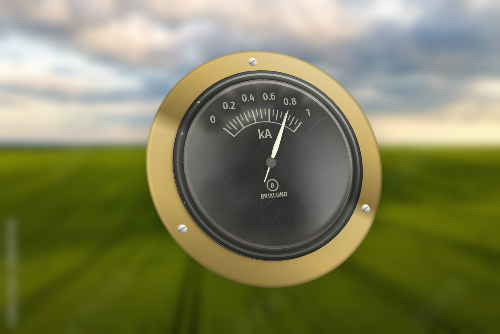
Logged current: 0.8 (kA)
